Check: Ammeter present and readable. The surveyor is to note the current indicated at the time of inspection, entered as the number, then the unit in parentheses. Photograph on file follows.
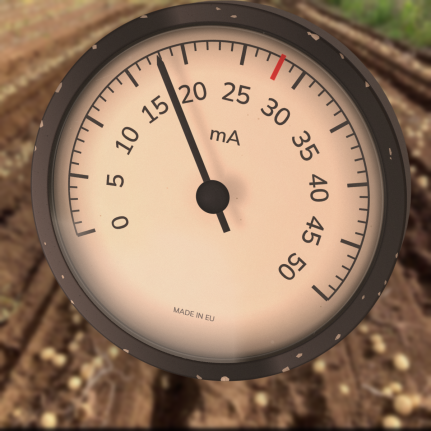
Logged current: 18 (mA)
